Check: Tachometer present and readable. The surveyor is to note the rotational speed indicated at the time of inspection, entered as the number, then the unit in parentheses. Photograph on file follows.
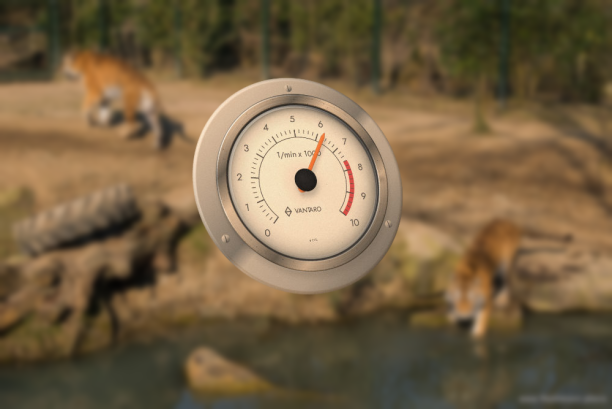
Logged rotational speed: 6200 (rpm)
